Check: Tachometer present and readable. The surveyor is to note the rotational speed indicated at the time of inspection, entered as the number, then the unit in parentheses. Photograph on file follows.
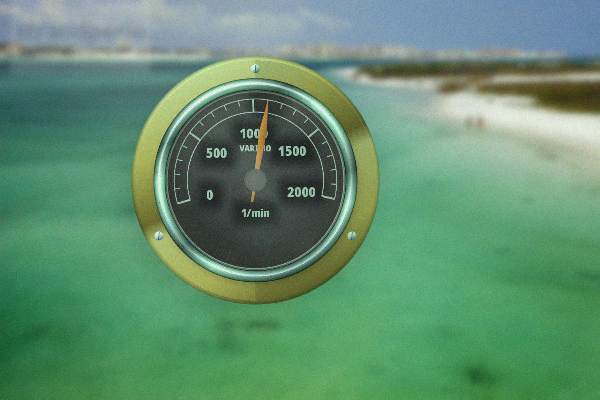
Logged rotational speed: 1100 (rpm)
